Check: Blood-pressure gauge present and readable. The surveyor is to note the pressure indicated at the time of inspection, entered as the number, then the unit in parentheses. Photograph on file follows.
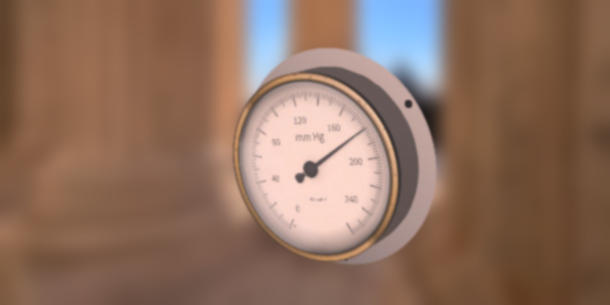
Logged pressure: 180 (mmHg)
